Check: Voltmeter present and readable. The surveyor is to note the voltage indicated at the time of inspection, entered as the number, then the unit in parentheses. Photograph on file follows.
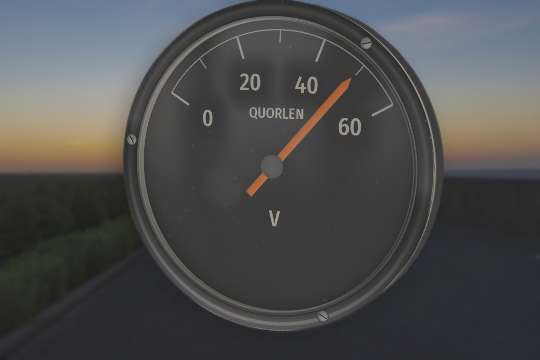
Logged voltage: 50 (V)
